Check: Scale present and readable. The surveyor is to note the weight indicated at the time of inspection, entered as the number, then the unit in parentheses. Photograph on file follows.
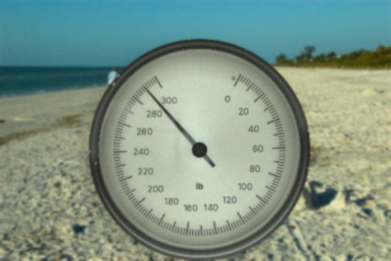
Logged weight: 290 (lb)
